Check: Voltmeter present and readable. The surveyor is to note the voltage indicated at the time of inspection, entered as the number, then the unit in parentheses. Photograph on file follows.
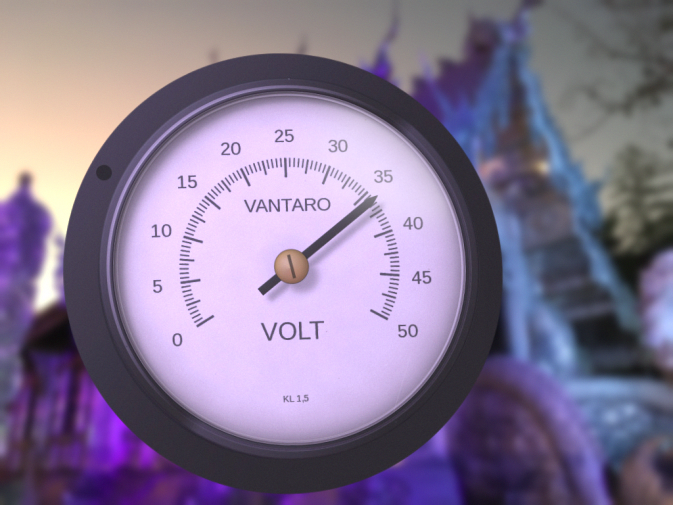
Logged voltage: 36 (V)
